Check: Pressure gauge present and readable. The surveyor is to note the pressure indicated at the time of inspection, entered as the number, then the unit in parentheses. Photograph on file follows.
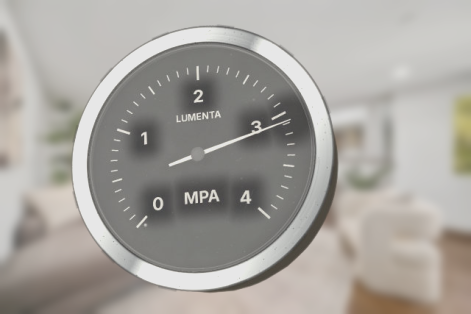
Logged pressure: 3.1 (MPa)
